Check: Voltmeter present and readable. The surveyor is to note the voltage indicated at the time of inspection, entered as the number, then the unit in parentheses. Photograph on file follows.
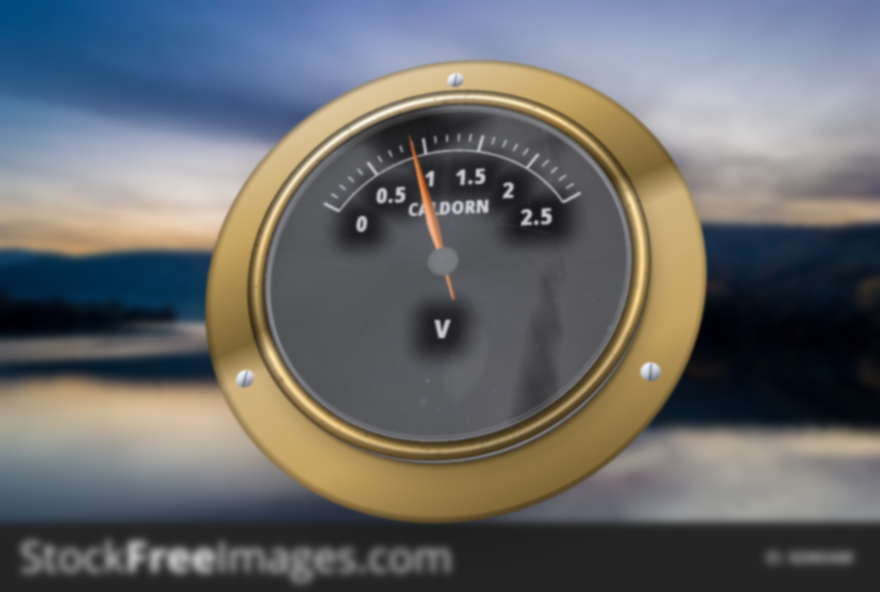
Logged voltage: 0.9 (V)
